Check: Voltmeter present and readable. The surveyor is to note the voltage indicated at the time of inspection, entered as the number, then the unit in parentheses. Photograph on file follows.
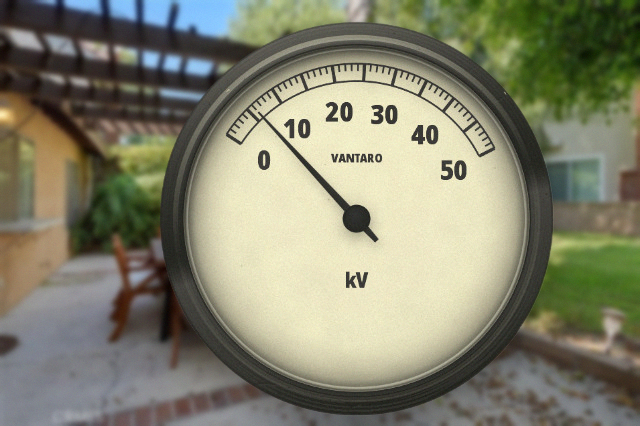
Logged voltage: 6 (kV)
